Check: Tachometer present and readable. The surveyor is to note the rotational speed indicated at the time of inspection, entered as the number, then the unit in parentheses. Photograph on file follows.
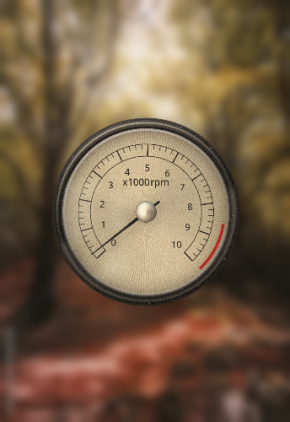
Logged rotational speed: 200 (rpm)
